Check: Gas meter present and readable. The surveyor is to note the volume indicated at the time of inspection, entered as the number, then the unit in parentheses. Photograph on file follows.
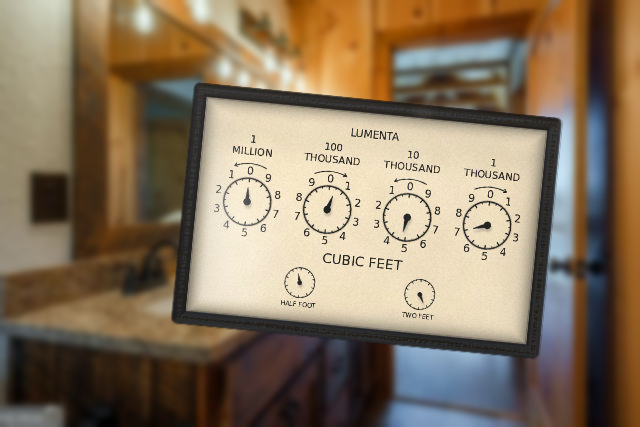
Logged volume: 4700 (ft³)
